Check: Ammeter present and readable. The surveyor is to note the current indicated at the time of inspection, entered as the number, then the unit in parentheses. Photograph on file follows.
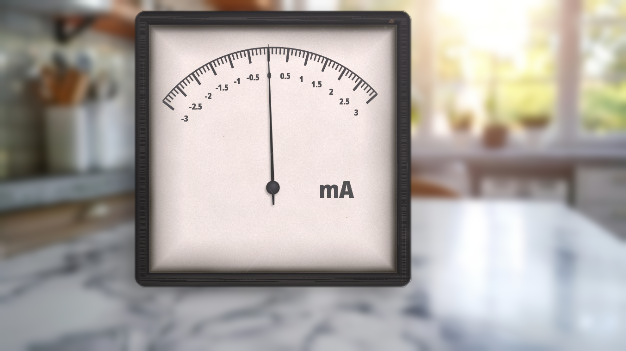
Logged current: 0 (mA)
